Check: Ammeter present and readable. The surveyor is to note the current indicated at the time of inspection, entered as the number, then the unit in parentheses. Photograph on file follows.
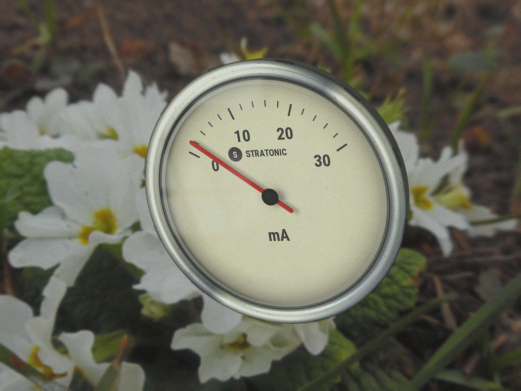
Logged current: 2 (mA)
